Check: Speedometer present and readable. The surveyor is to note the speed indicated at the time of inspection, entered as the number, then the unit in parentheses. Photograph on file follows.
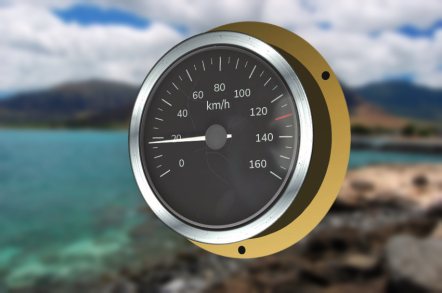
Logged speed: 17.5 (km/h)
